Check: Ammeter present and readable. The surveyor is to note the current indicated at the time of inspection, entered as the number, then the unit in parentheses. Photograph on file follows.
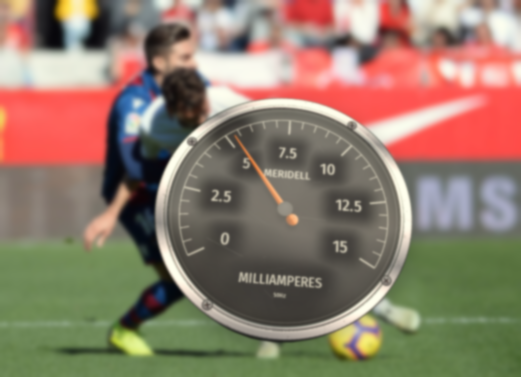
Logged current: 5.25 (mA)
